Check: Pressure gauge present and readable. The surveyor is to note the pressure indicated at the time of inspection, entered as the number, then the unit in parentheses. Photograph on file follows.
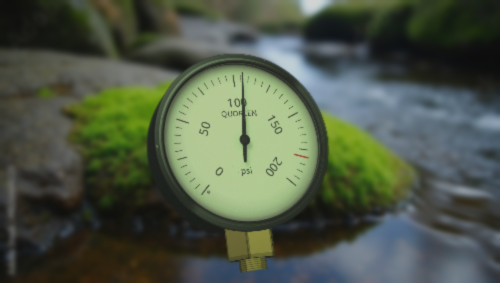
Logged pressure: 105 (psi)
